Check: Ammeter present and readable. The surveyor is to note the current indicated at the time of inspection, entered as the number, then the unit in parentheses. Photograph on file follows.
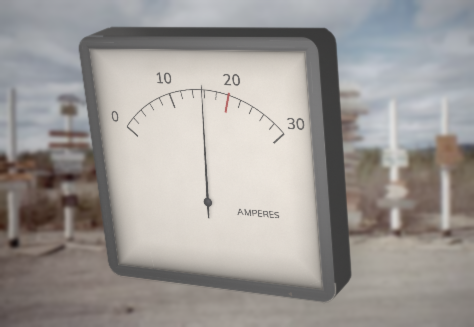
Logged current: 16 (A)
